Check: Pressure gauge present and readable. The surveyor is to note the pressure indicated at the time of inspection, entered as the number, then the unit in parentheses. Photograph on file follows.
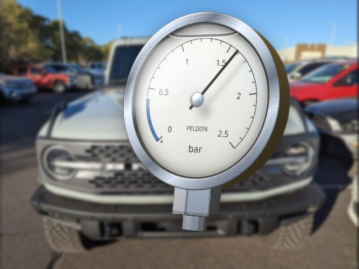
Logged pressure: 1.6 (bar)
